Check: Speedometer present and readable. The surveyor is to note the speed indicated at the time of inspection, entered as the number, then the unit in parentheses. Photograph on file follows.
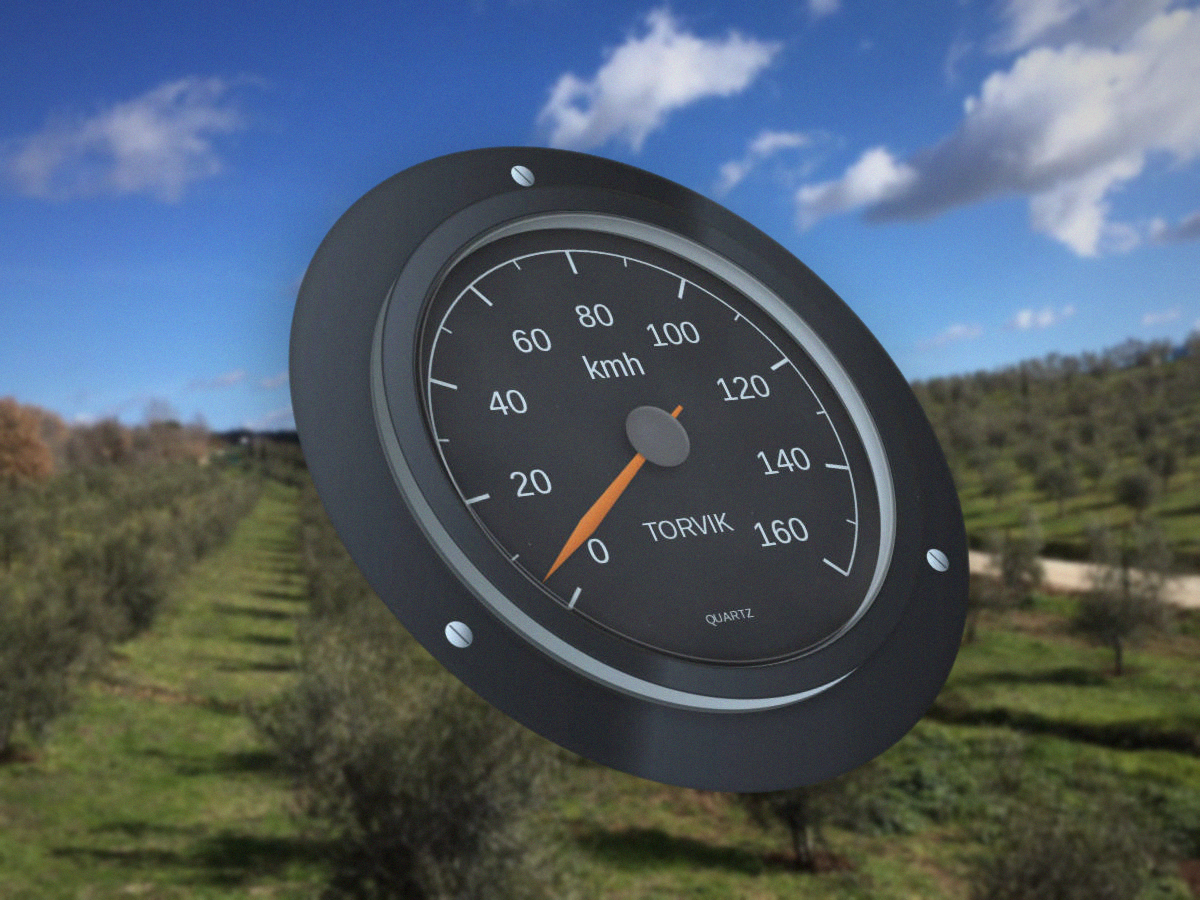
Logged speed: 5 (km/h)
